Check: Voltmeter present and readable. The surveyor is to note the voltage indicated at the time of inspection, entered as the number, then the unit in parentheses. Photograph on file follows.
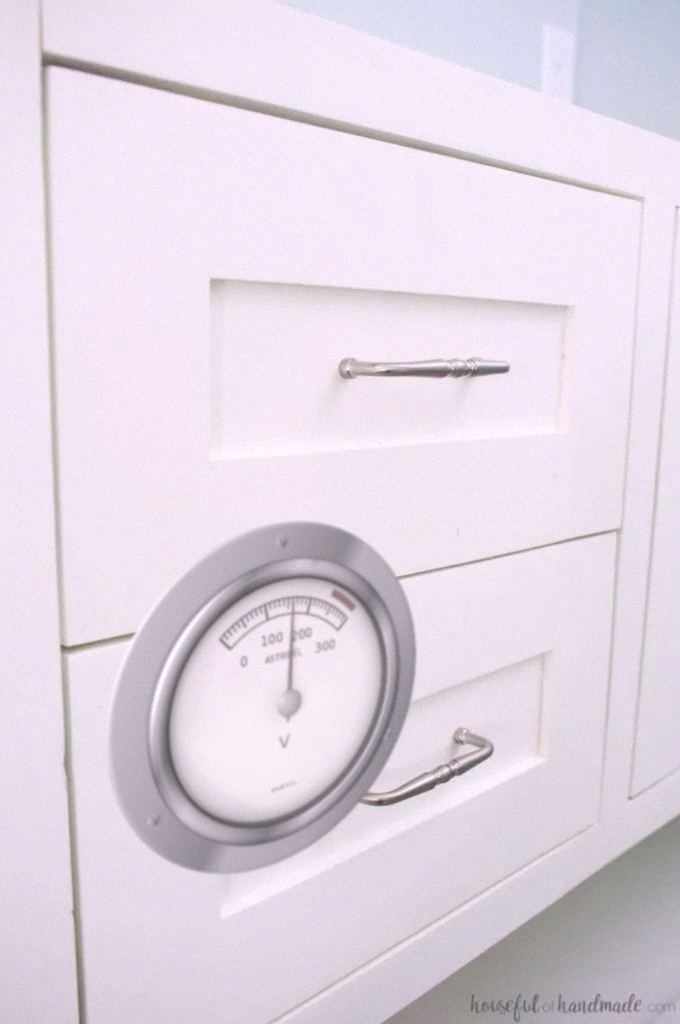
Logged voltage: 150 (V)
